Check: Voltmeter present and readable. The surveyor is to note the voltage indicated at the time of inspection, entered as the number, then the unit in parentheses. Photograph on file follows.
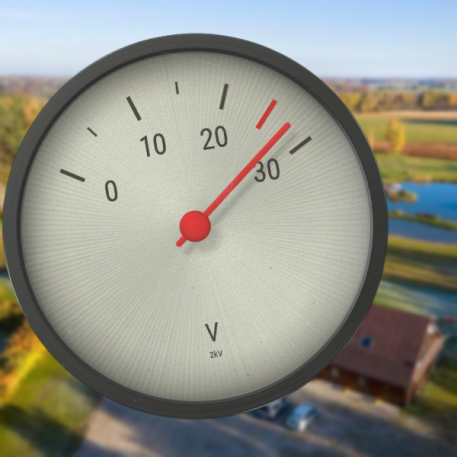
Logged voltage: 27.5 (V)
